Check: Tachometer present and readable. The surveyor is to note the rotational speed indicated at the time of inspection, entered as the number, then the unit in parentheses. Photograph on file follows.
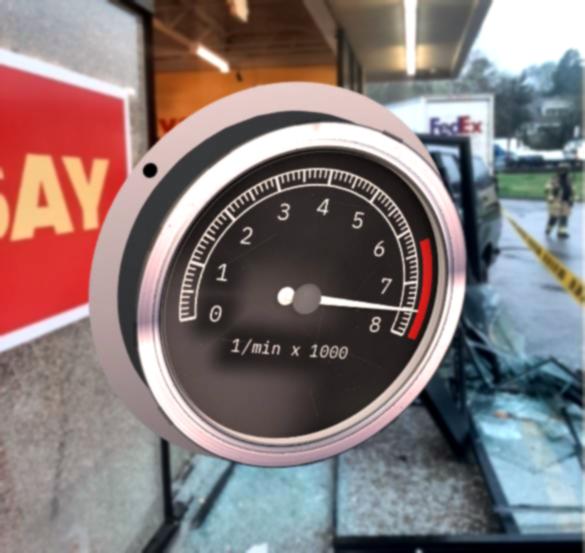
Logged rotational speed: 7500 (rpm)
